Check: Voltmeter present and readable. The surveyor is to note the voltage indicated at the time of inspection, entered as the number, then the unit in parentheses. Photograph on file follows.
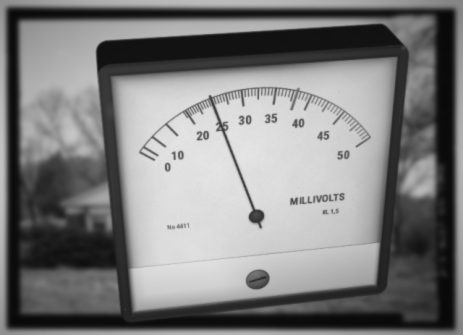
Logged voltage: 25 (mV)
